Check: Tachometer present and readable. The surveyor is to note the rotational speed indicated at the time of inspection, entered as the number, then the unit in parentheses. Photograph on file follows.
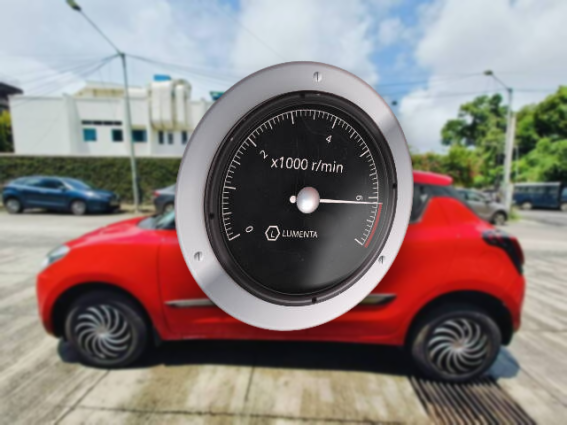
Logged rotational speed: 6100 (rpm)
